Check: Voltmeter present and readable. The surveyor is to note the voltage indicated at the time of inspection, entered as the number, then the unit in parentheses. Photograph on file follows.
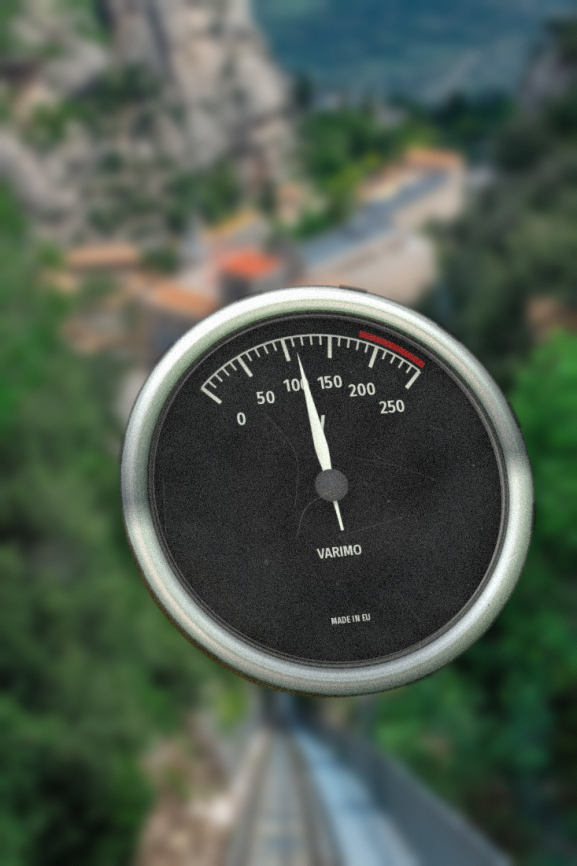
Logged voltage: 110 (V)
